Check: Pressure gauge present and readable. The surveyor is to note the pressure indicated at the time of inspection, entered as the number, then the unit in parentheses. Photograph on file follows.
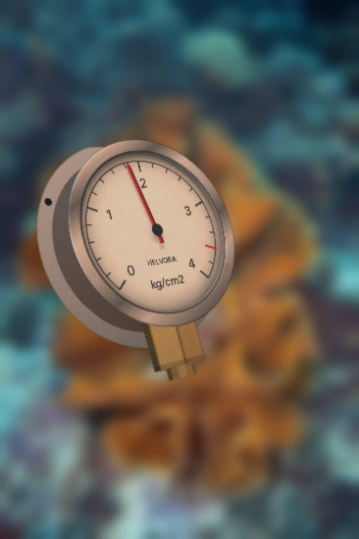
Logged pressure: 1.8 (kg/cm²)
